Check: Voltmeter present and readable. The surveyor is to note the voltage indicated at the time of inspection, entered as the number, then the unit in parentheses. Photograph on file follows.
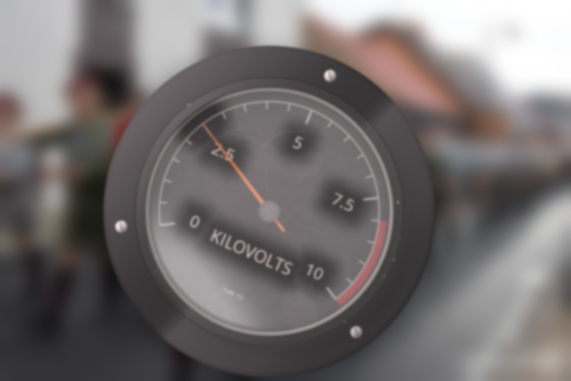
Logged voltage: 2.5 (kV)
